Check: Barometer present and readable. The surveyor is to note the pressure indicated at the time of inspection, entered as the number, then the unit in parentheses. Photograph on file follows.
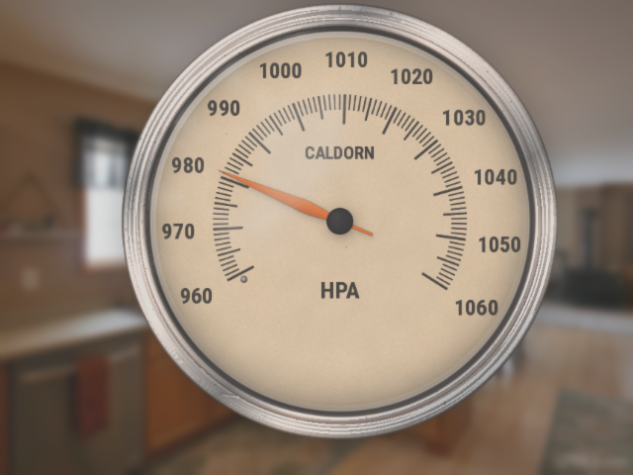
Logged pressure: 981 (hPa)
